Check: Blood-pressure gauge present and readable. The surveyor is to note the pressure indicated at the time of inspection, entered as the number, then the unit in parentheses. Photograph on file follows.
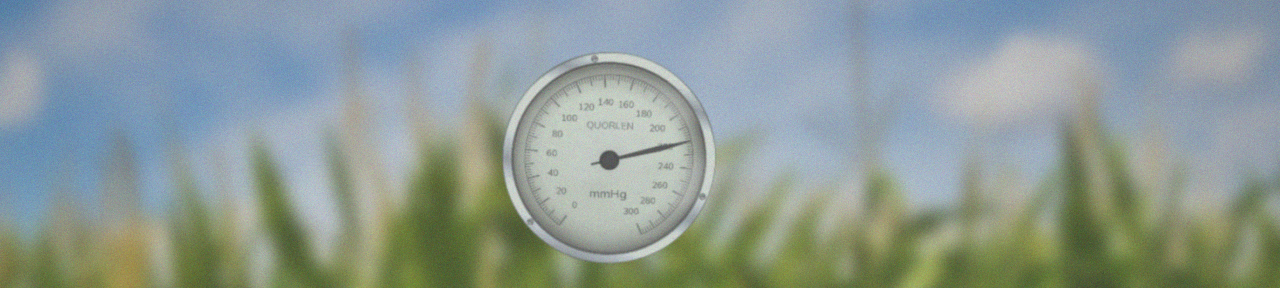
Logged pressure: 220 (mmHg)
